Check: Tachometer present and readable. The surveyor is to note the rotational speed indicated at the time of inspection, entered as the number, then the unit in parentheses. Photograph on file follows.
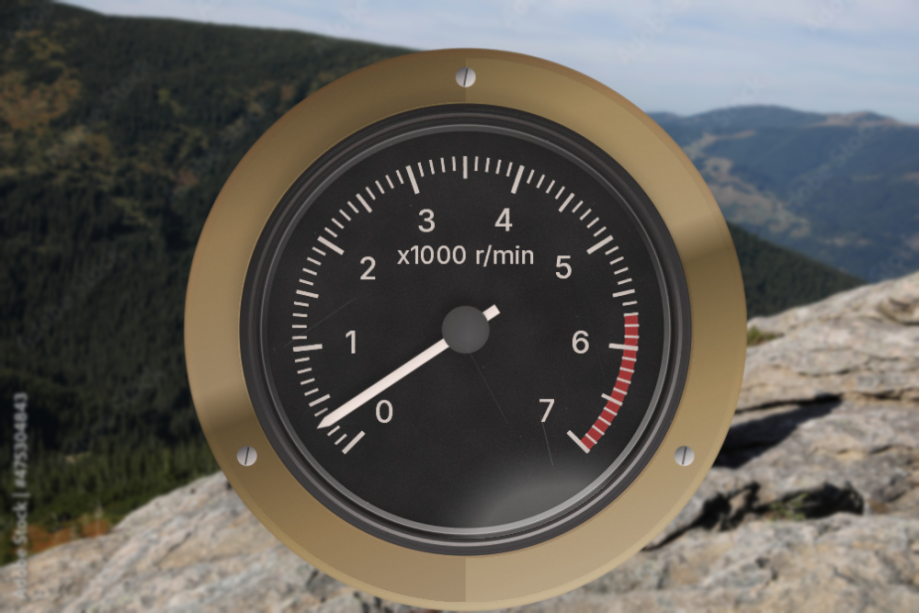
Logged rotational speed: 300 (rpm)
